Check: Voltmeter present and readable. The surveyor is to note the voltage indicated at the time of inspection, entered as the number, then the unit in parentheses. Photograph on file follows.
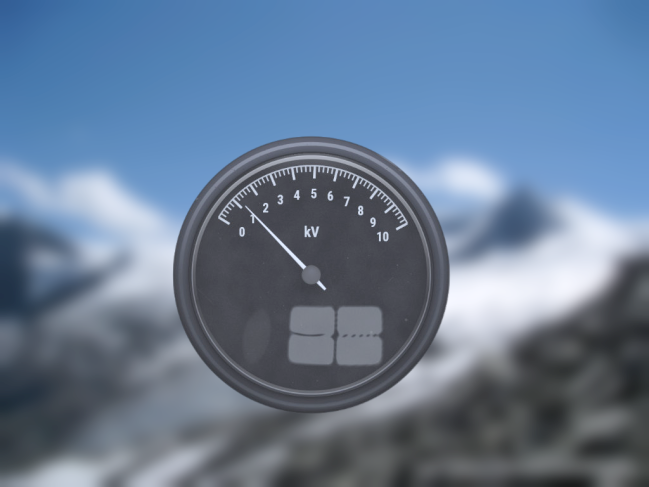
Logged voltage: 1.2 (kV)
